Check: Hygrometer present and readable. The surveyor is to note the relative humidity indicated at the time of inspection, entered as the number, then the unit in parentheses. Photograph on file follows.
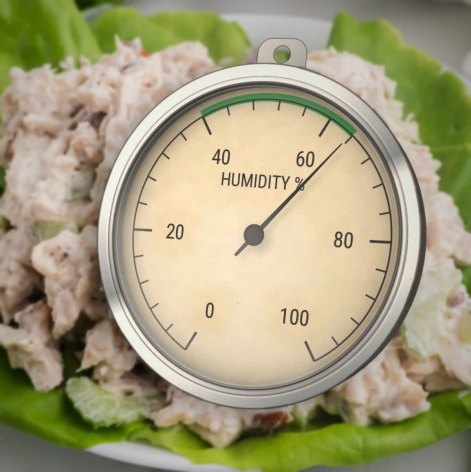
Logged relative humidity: 64 (%)
